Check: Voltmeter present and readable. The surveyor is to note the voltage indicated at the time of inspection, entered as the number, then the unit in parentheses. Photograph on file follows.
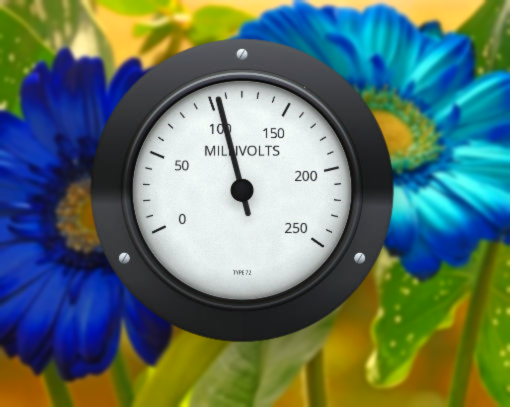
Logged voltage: 105 (mV)
